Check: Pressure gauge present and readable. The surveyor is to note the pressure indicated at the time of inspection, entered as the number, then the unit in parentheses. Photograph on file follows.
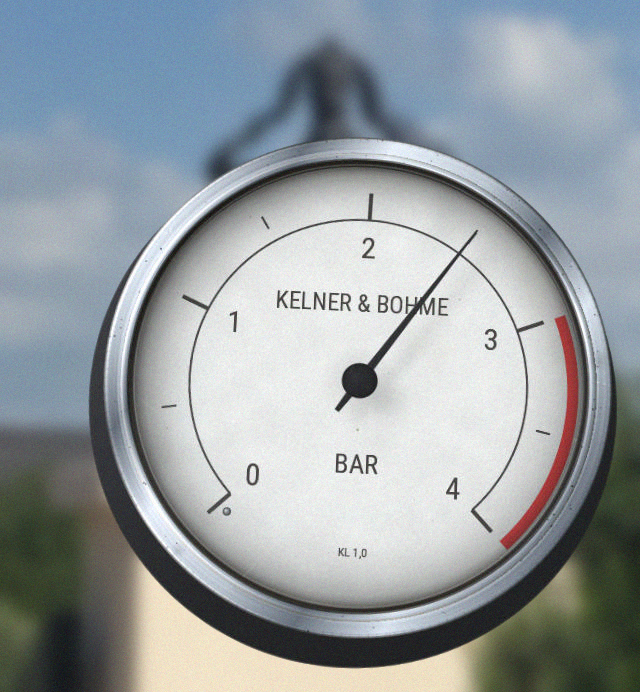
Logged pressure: 2.5 (bar)
